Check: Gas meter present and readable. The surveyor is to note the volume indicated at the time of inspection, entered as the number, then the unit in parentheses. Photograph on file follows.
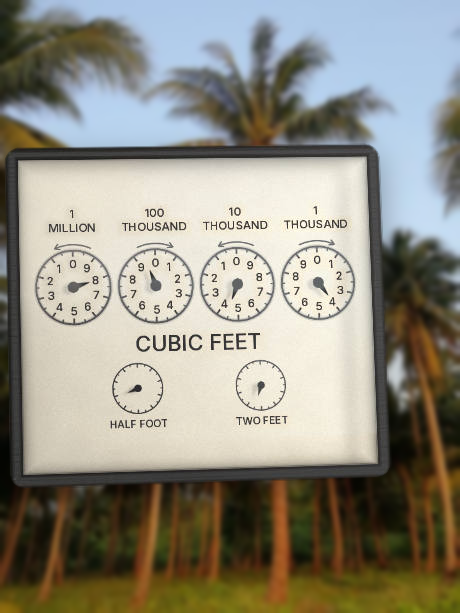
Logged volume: 794400 (ft³)
